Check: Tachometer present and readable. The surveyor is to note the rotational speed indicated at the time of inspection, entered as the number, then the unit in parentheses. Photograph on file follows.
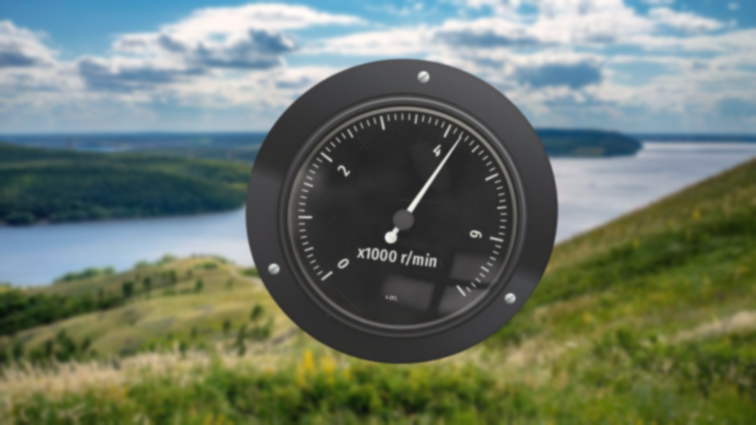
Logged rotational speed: 4200 (rpm)
